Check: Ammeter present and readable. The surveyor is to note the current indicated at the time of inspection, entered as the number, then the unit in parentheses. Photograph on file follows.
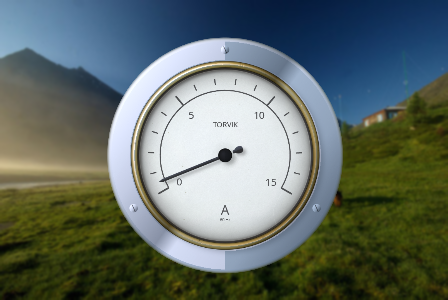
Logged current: 0.5 (A)
